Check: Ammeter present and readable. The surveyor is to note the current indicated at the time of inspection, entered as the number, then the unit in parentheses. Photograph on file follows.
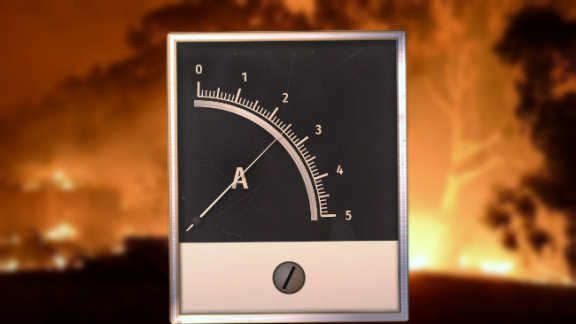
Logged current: 2.5 (A)
